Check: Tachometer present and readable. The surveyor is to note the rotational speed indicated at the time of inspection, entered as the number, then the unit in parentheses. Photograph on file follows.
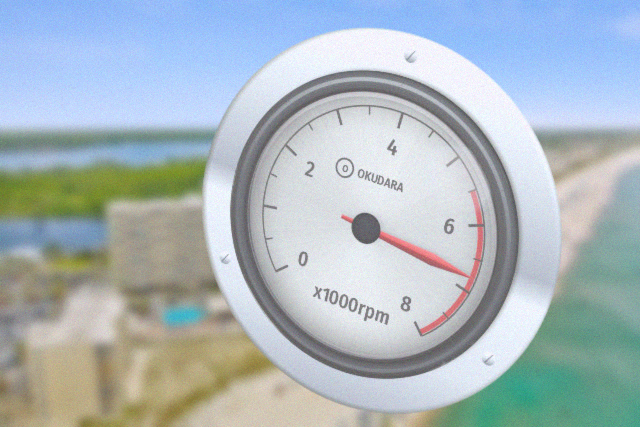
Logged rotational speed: 6750 (rpm)
